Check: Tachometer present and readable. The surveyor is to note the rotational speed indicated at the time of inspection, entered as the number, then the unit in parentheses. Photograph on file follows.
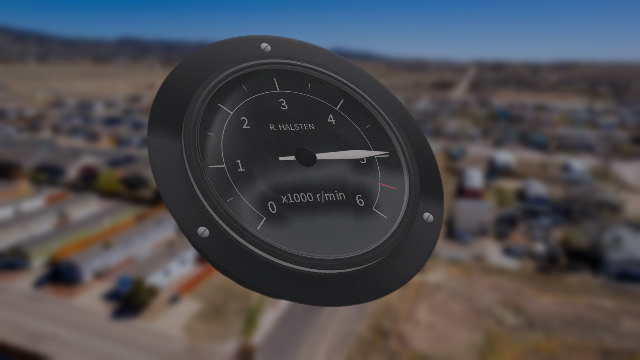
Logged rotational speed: 5000 (rpm)
